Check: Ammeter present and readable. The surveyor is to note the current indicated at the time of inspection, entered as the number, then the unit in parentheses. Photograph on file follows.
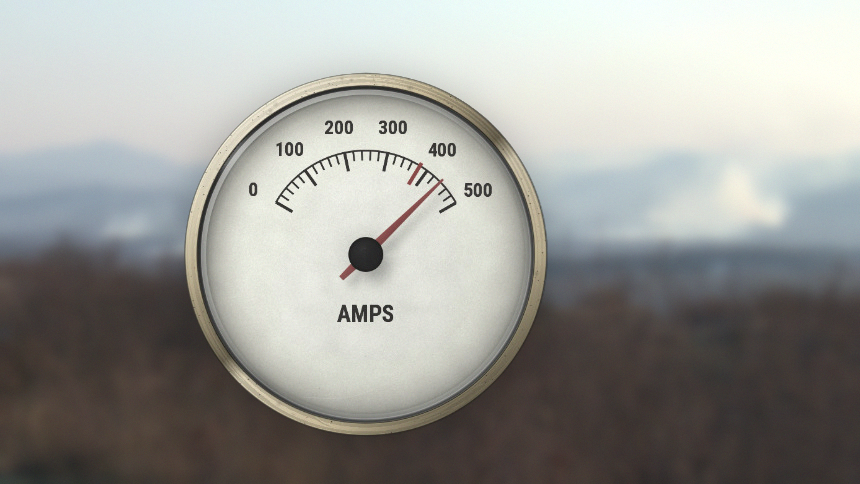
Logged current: 440 (A)
